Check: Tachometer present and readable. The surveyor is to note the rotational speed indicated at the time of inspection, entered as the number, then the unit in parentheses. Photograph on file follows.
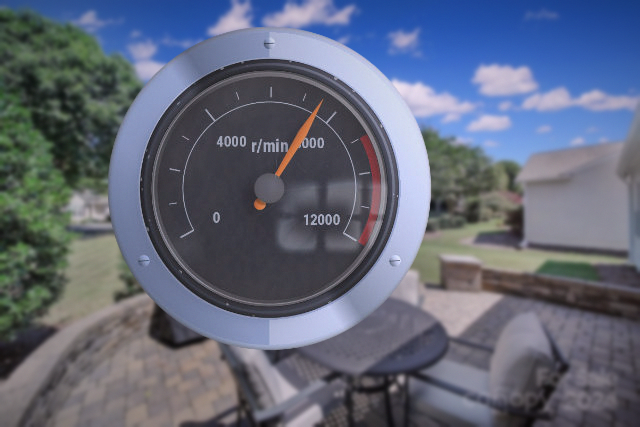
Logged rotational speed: 7500 (rpm)
